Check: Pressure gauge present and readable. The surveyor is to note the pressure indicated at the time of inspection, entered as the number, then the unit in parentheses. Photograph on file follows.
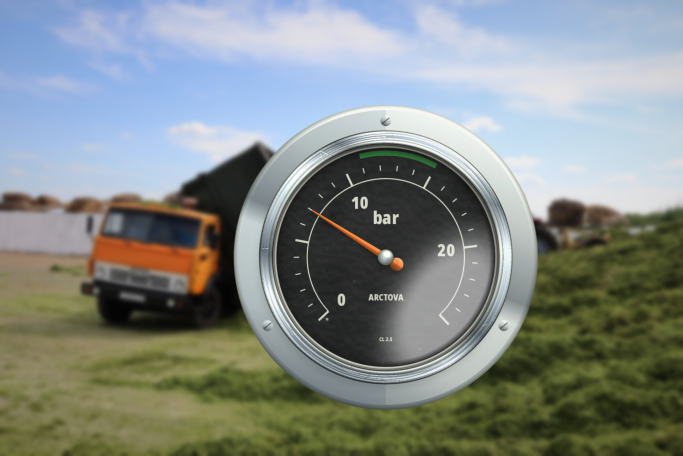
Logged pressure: 7 (bar)
